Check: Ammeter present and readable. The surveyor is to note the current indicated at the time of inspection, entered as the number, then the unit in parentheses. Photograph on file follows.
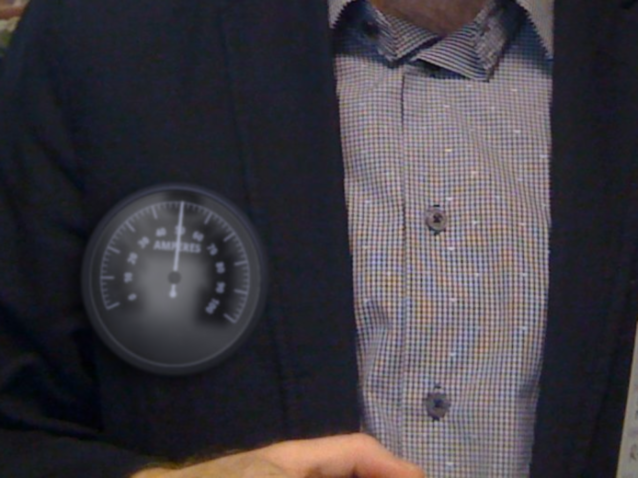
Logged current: 50 (A)
